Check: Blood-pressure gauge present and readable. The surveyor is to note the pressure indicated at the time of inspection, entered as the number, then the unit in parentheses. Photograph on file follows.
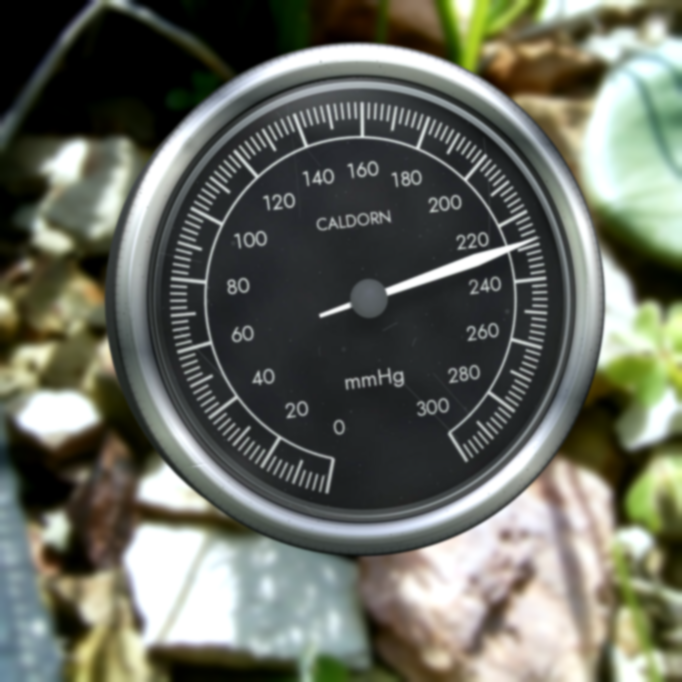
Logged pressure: 228 (mmHg)
